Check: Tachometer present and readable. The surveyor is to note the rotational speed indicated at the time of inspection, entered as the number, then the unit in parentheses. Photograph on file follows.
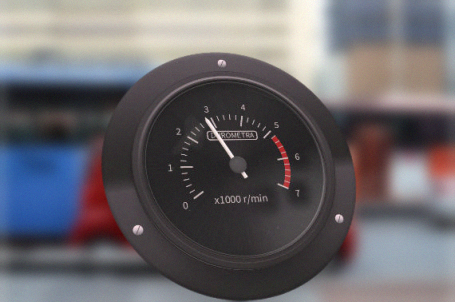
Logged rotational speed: 2800 (rpm)
